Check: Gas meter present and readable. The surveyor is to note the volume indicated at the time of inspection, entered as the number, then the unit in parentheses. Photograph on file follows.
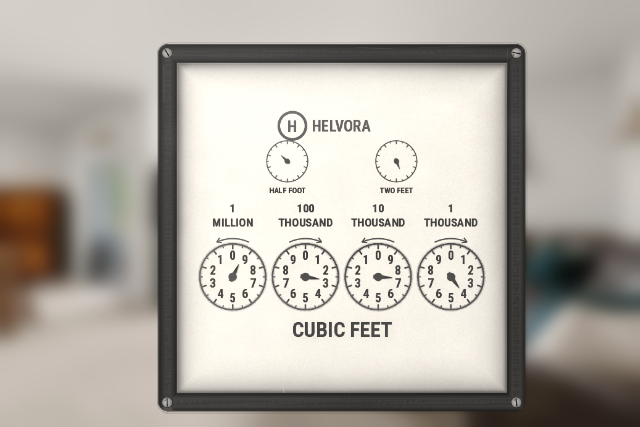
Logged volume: 927400 (ft³)
